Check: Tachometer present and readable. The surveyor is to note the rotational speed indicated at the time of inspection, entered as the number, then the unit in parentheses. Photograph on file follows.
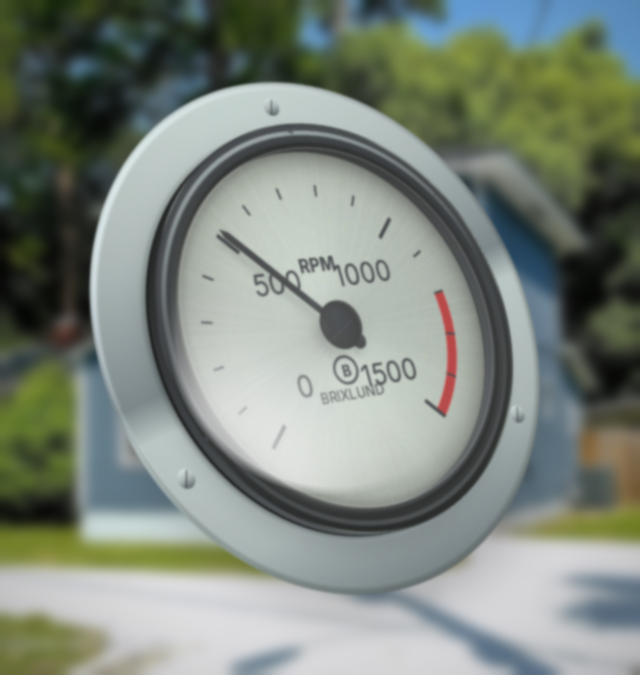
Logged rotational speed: 500 (rpm)
